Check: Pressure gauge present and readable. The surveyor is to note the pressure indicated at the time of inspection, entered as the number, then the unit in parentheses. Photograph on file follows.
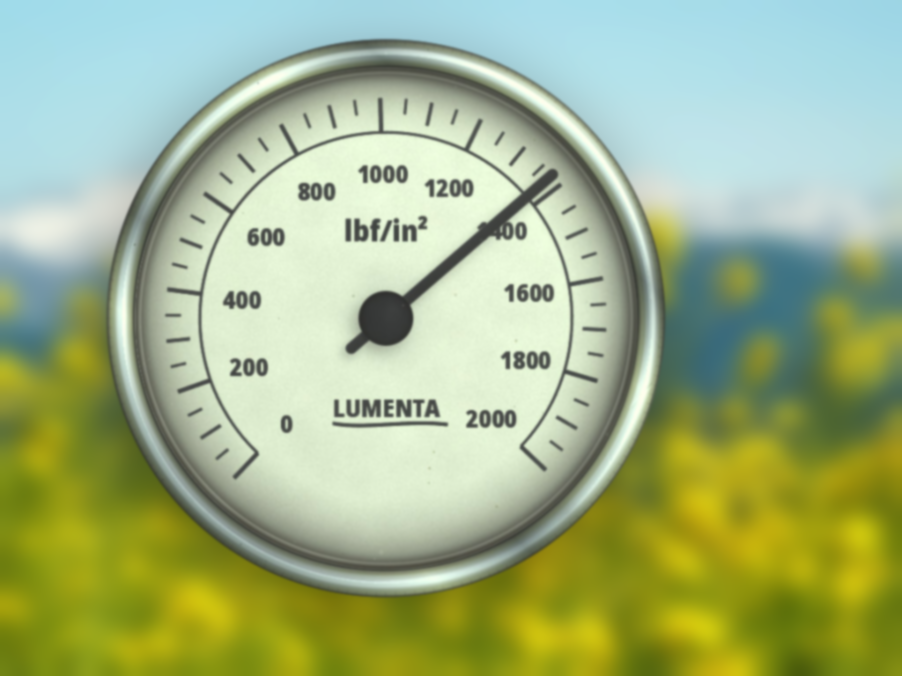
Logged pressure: 1375 (psi)
